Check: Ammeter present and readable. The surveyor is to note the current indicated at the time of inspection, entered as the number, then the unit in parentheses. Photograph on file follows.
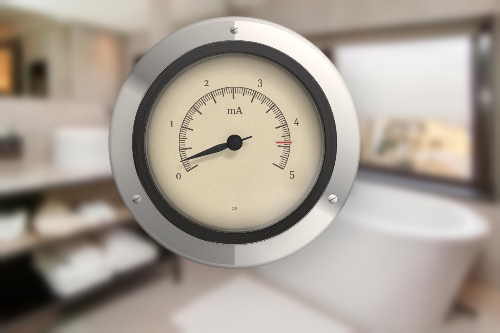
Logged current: 0.25 (mA)
